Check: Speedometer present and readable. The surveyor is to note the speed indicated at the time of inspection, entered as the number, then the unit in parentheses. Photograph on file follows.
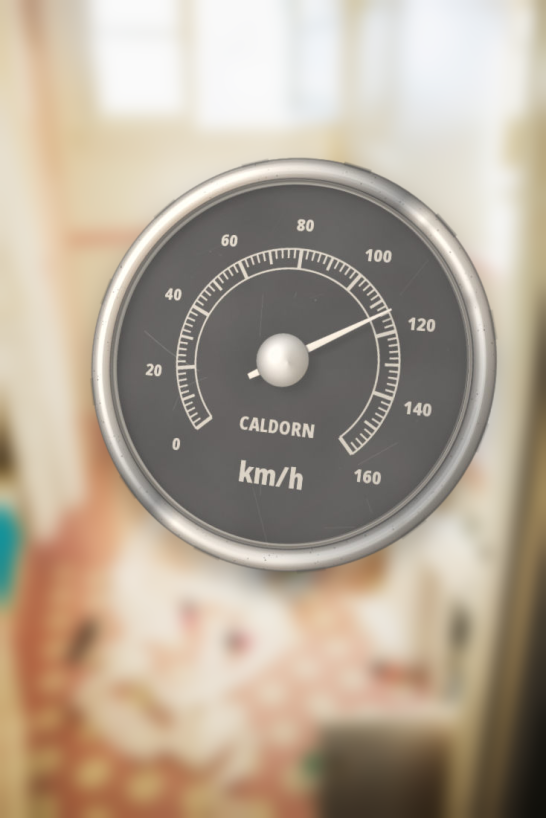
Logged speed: 114 (km/h)
